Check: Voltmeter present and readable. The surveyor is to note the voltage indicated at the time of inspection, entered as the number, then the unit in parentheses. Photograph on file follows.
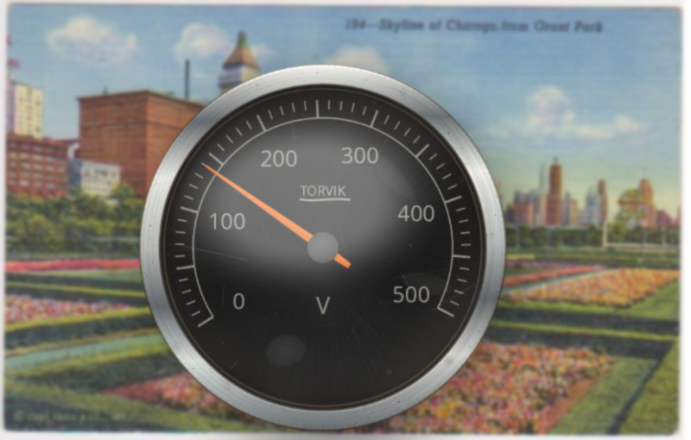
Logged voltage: 140 (V)
